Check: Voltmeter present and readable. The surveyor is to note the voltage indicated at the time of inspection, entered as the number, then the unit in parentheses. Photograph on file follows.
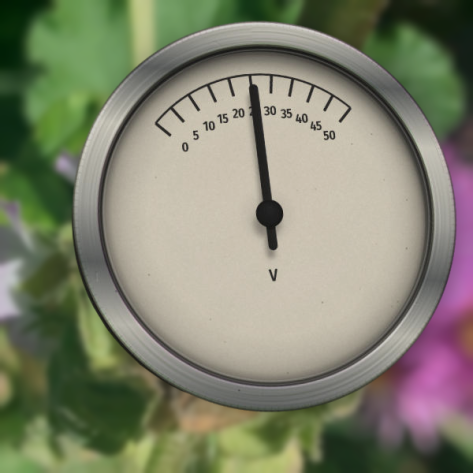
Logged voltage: 25 (V)
